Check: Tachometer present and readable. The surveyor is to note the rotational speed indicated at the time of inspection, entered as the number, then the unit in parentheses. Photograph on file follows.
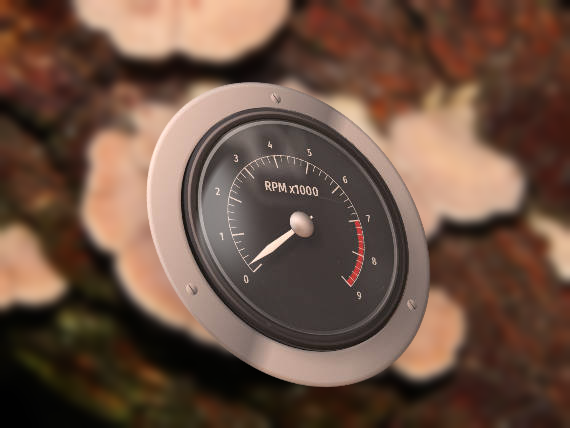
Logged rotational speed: 200 (rpm)
